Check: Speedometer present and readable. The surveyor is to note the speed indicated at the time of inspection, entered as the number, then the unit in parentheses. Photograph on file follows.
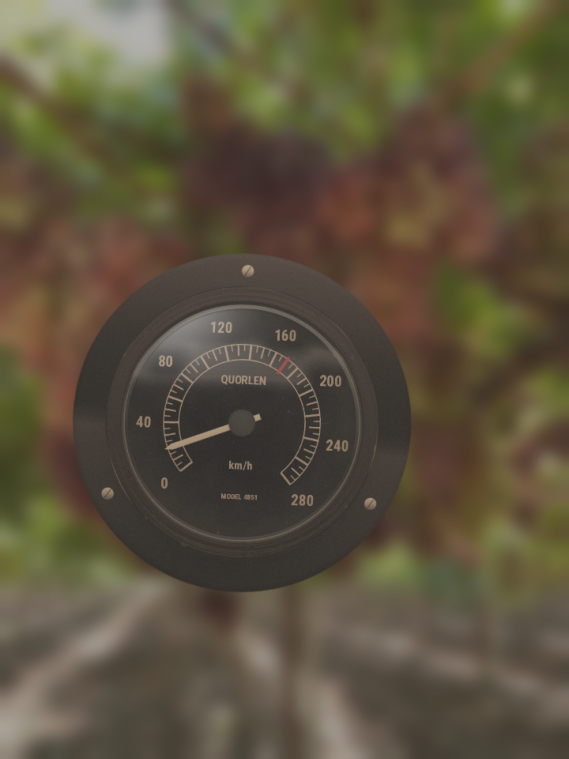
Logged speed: 20 (km/h)
